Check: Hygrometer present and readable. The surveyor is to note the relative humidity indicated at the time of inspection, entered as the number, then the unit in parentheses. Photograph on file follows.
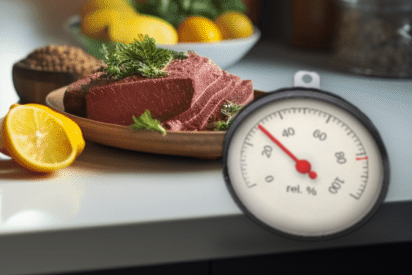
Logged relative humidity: 30 (%)
